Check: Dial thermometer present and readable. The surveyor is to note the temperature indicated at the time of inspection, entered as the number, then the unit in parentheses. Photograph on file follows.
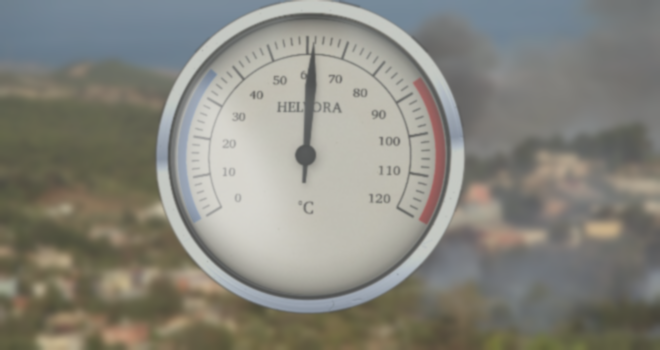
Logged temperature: 62 (°C)
